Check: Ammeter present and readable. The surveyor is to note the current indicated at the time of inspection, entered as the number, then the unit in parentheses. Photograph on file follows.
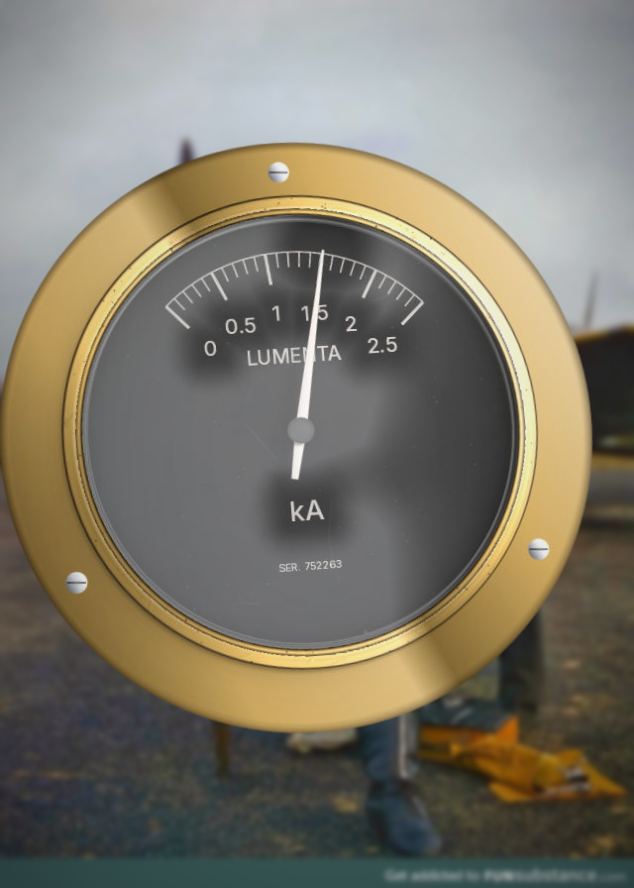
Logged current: 1.5 (kA)
